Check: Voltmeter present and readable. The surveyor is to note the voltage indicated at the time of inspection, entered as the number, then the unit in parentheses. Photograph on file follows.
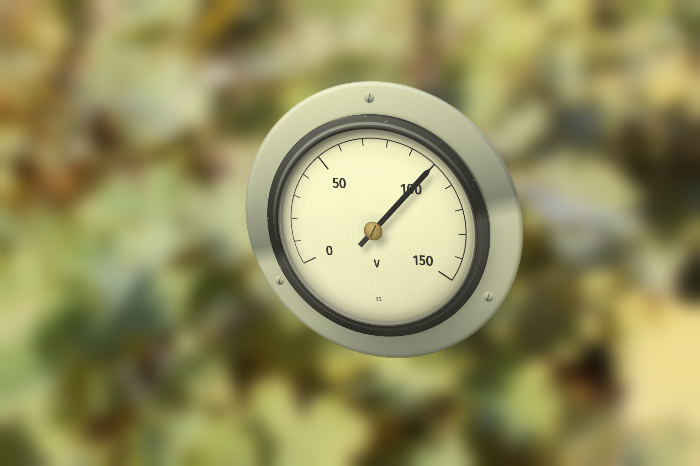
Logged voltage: 100 (V)
